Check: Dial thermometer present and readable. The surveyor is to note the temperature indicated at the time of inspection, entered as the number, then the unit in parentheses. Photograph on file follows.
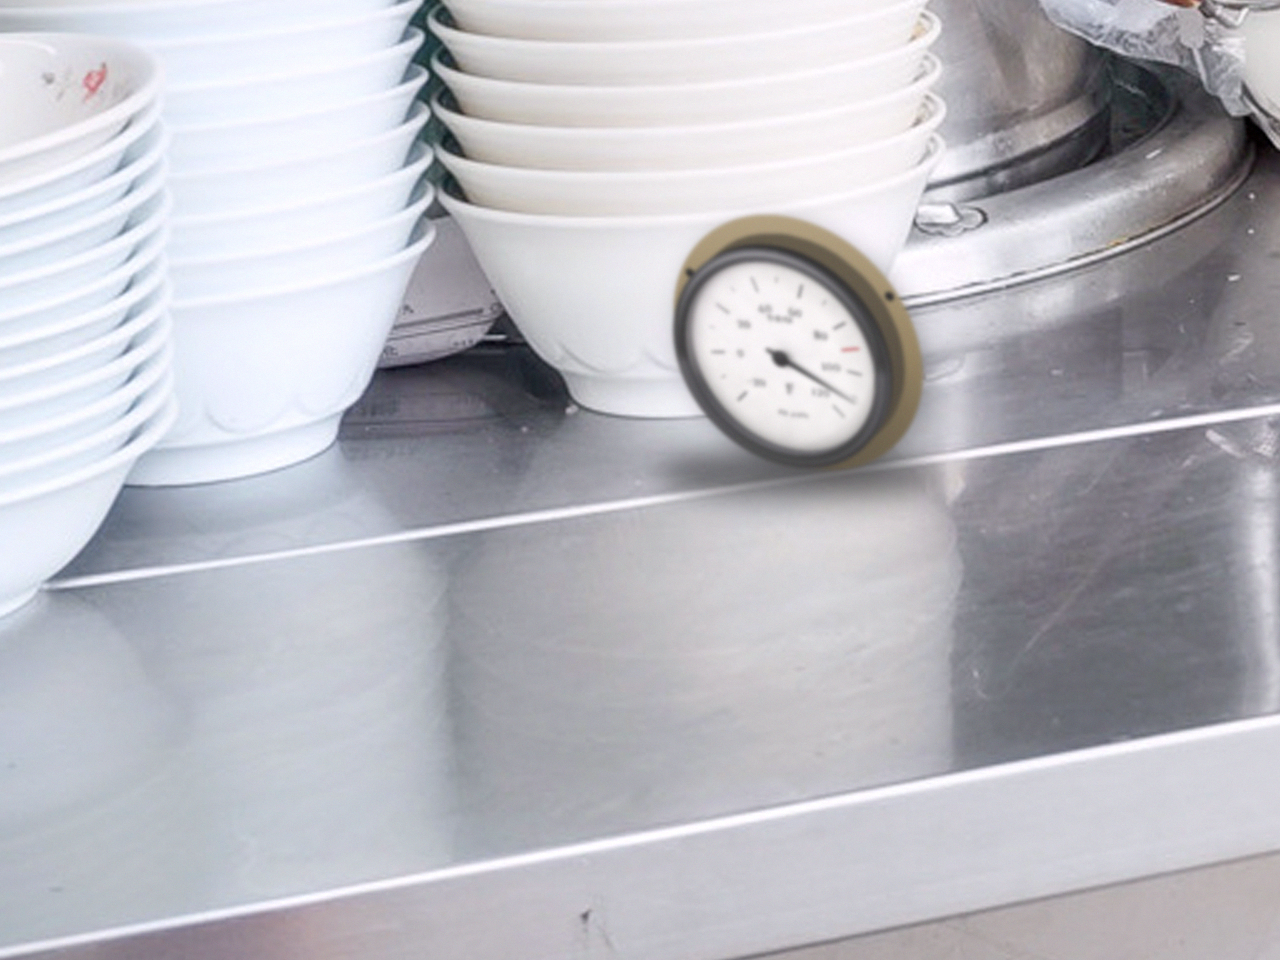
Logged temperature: 110 (°F)
